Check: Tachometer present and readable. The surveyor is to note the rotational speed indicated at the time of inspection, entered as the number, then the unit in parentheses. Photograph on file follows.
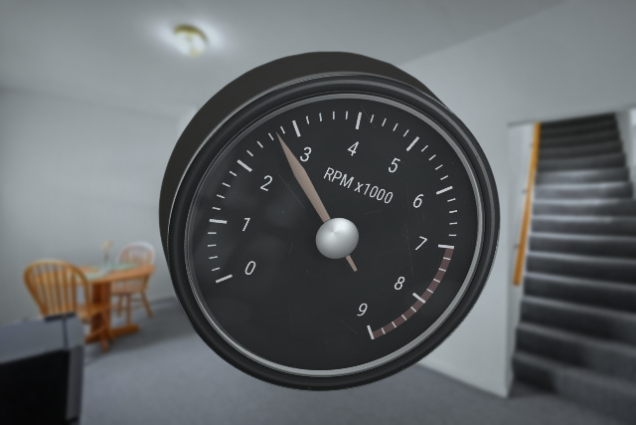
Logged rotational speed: 2700 (rpm)
